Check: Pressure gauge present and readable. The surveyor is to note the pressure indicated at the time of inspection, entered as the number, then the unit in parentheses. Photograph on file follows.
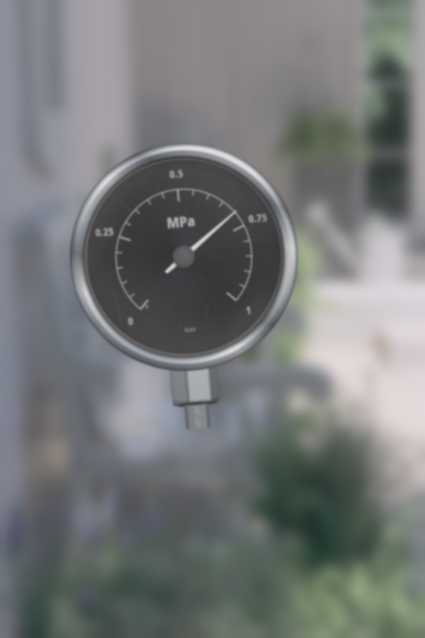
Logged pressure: 0.7 (MPa)
